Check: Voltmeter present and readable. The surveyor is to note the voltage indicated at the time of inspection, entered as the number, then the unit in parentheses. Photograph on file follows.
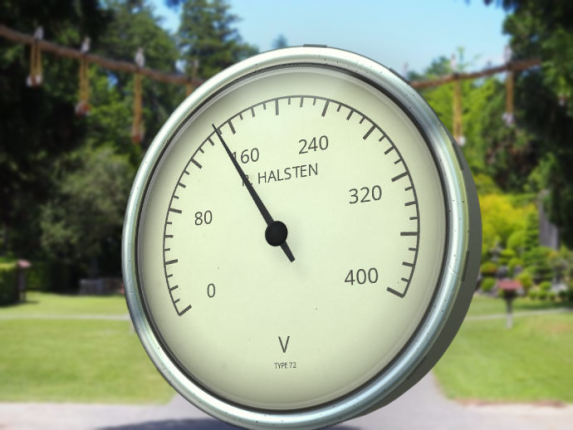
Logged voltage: 150 (V)
